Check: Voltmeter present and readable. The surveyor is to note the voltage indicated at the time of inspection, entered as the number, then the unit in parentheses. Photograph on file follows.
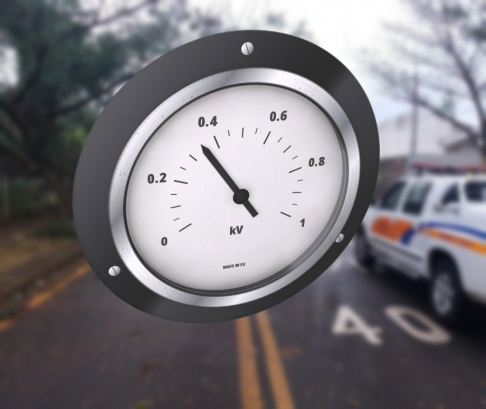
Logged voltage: 0.35 (kV)
